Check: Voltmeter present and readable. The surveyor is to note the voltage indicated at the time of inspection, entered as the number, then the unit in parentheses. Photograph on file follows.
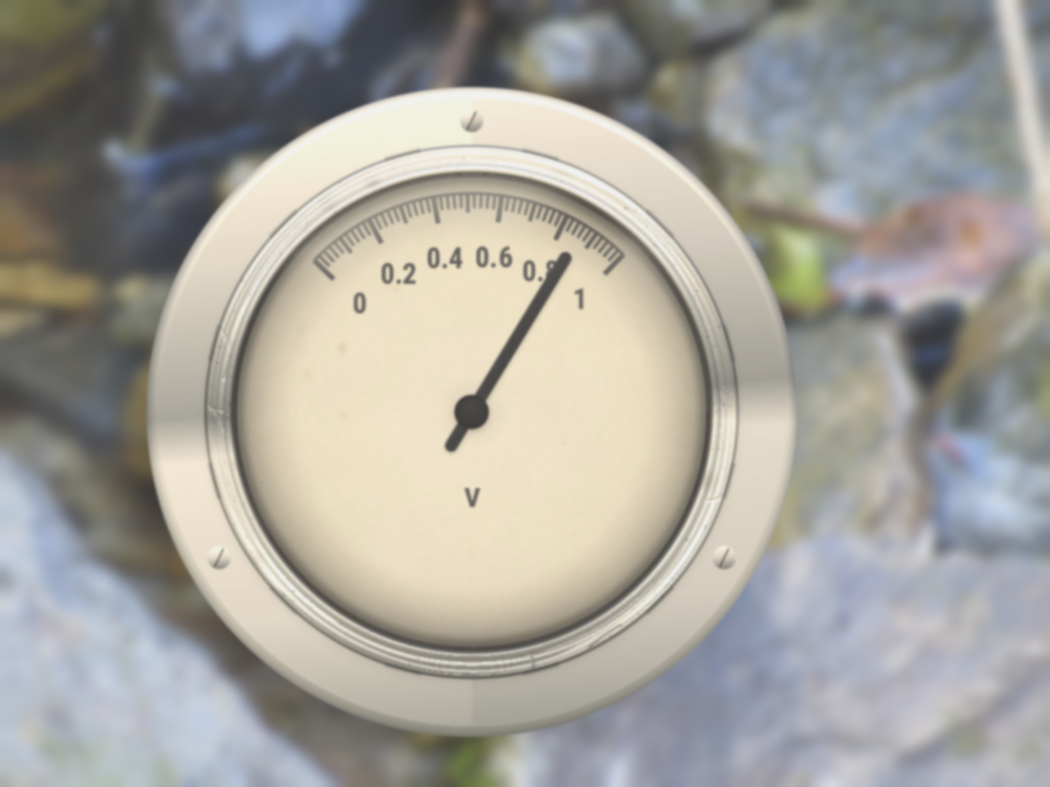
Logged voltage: 0.86 (V)
